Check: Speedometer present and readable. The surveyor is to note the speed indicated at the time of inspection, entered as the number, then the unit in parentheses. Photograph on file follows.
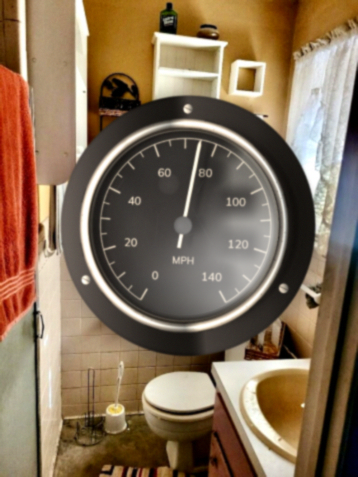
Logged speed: 75 (mph)
